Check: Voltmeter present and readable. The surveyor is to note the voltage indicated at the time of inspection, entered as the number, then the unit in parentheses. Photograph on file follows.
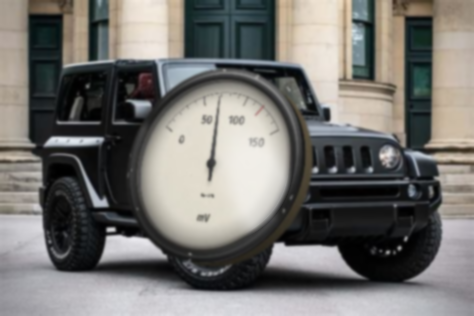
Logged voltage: 70 (mV)
